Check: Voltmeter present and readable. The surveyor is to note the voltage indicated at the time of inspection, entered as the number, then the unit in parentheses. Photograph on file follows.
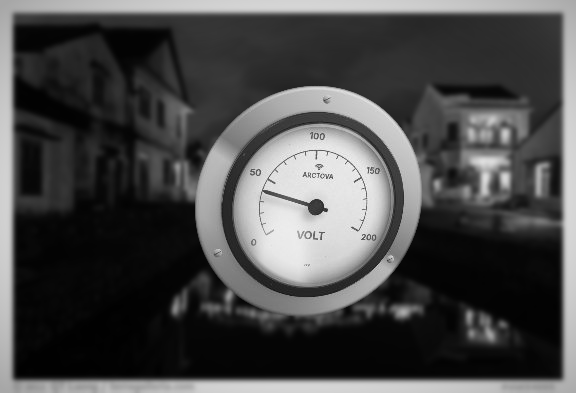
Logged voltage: 40 (V)
